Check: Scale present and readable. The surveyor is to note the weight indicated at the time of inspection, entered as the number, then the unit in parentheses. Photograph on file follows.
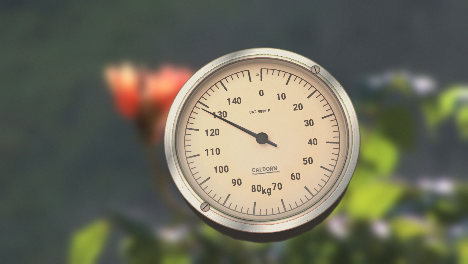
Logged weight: 128 (kg)
